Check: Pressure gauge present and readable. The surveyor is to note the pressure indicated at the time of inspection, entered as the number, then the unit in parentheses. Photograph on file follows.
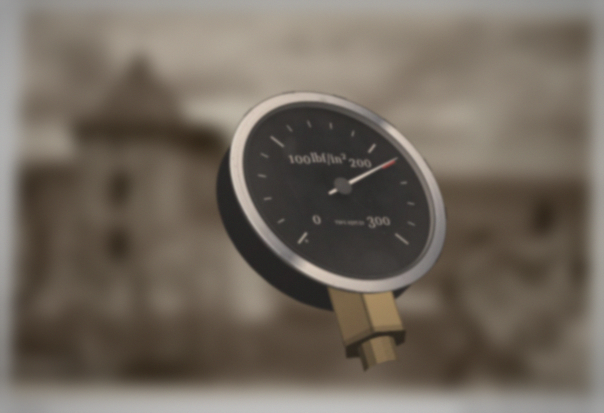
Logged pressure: 220 (psi)
